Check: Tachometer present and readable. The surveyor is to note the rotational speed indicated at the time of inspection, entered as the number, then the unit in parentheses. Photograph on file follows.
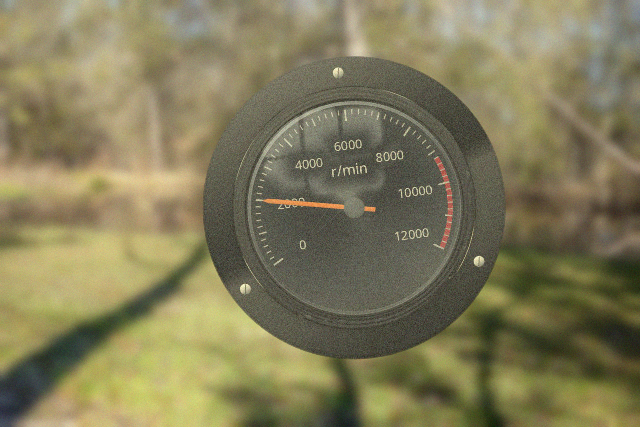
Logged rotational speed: 2000 (rpm)
